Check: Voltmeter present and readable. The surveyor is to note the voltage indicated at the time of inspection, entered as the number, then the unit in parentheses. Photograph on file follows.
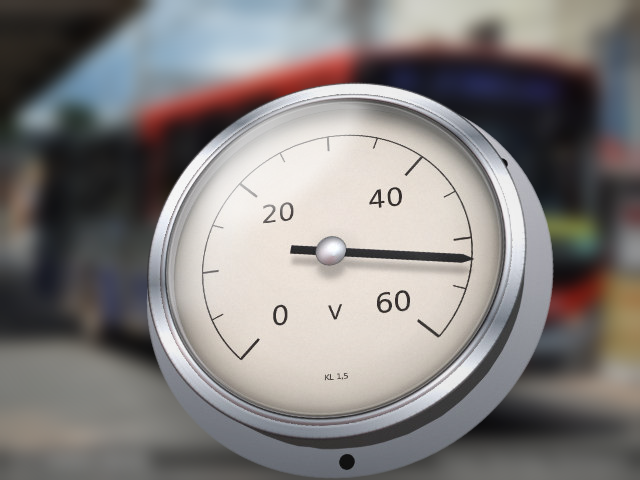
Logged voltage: 52.5 (V)
